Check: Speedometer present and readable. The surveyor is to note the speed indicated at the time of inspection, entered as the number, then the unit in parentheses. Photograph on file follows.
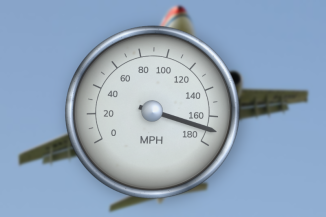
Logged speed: 170 (mph)
